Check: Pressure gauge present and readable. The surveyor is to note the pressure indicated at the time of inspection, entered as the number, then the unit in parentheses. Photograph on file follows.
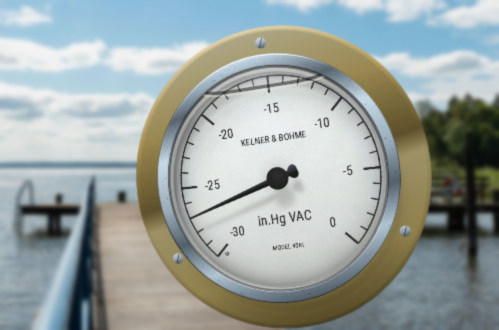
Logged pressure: -27 (inHg)
